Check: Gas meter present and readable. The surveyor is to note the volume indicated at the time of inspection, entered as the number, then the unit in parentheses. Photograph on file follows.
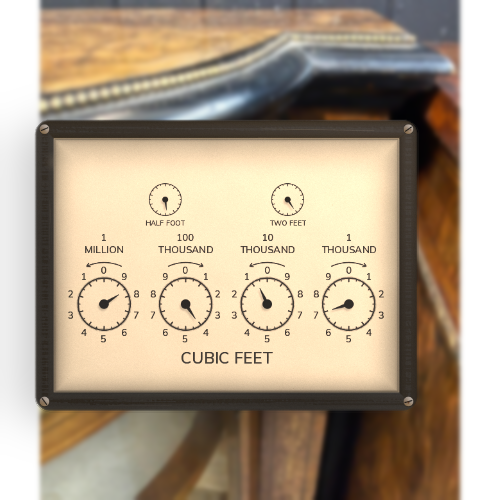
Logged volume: 840700 (ft³)
